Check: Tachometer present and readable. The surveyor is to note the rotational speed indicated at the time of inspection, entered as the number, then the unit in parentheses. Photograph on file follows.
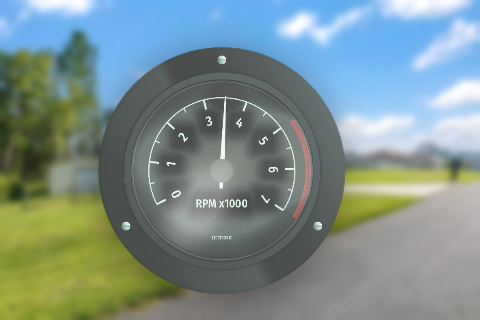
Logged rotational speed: 3500 (rpm)
